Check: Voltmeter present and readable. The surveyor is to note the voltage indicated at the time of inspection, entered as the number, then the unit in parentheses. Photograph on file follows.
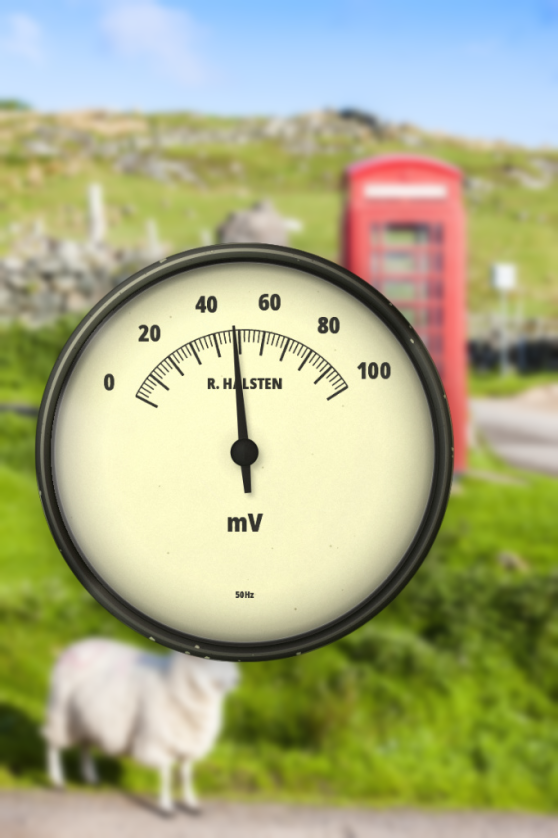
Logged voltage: 48 (mV)
